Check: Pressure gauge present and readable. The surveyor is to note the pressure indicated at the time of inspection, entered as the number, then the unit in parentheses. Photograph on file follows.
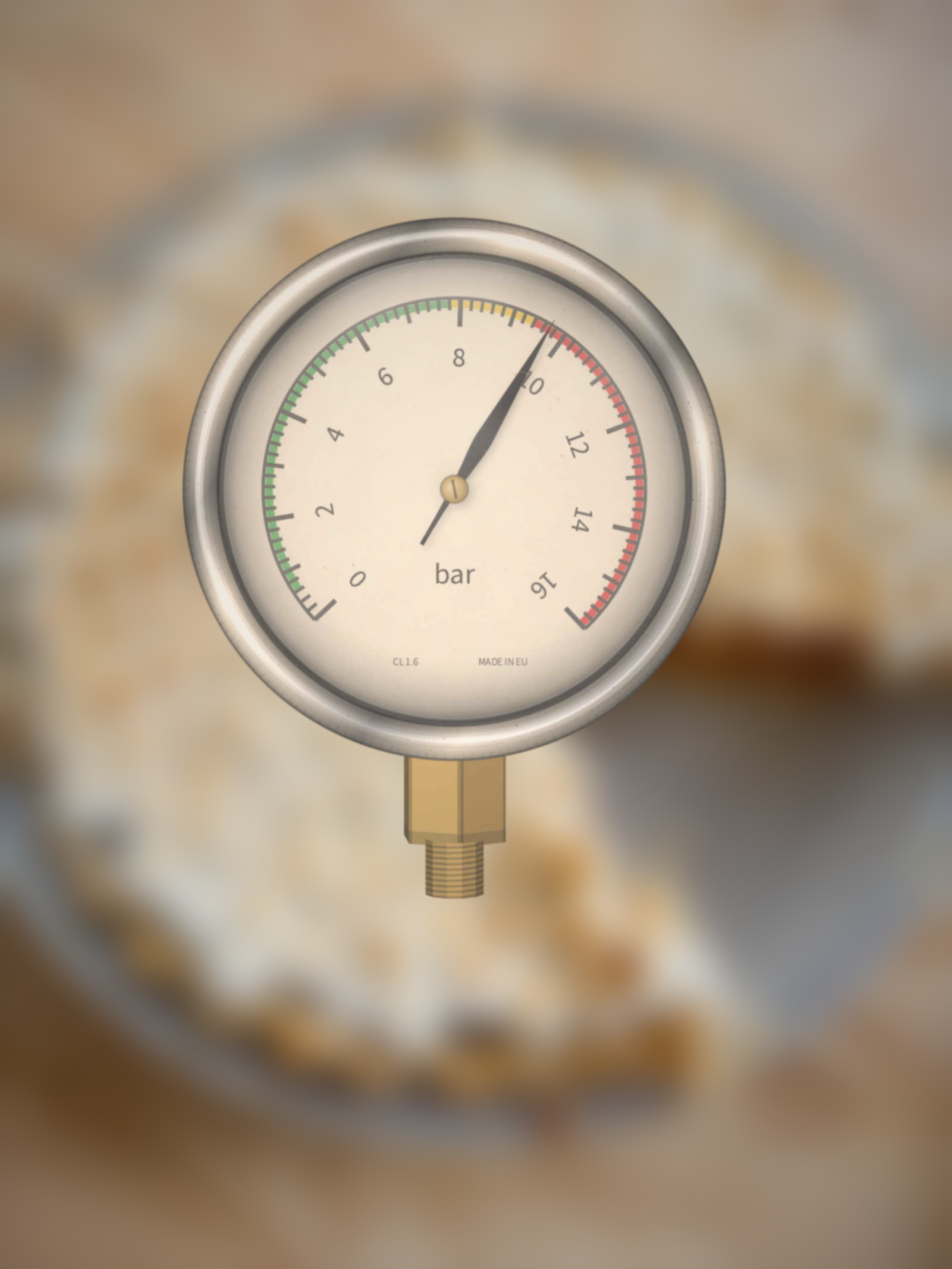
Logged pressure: 9.7 (bar)
